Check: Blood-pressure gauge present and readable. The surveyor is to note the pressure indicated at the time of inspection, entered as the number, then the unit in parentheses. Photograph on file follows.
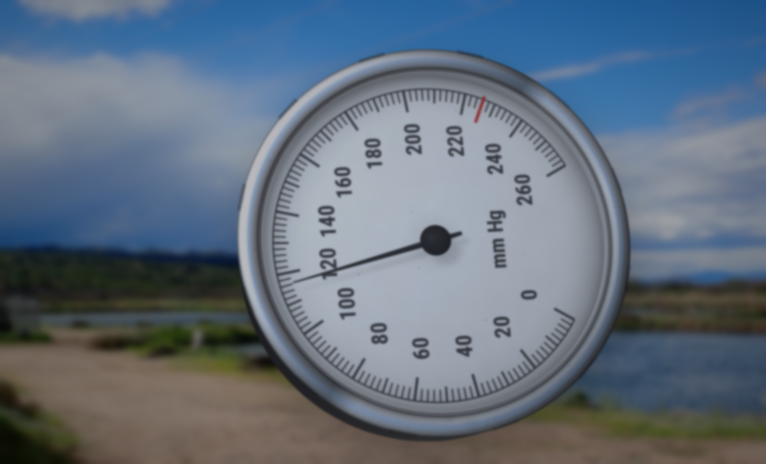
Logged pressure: 116 (mmHg)
